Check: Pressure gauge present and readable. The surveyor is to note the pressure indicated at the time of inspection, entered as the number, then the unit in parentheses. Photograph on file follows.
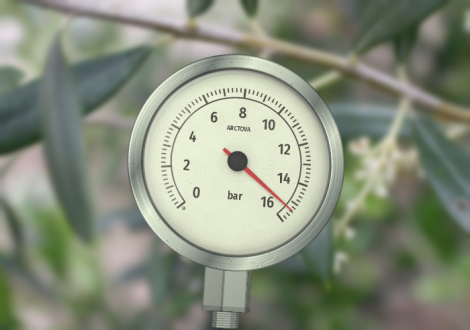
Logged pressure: 15.4 (bar)
